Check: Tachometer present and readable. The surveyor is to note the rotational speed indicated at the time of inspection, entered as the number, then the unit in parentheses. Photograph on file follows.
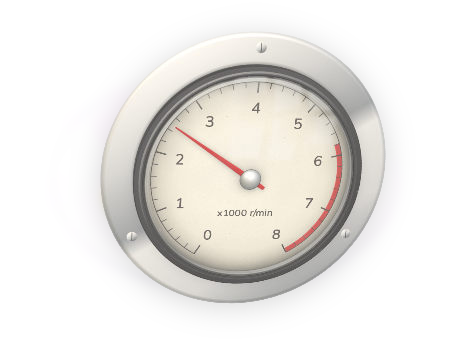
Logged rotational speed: 2500 (rpm)
